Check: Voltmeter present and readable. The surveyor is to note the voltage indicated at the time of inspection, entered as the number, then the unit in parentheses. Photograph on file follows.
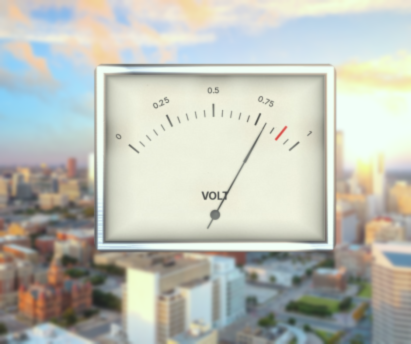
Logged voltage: 0.8 (V)
